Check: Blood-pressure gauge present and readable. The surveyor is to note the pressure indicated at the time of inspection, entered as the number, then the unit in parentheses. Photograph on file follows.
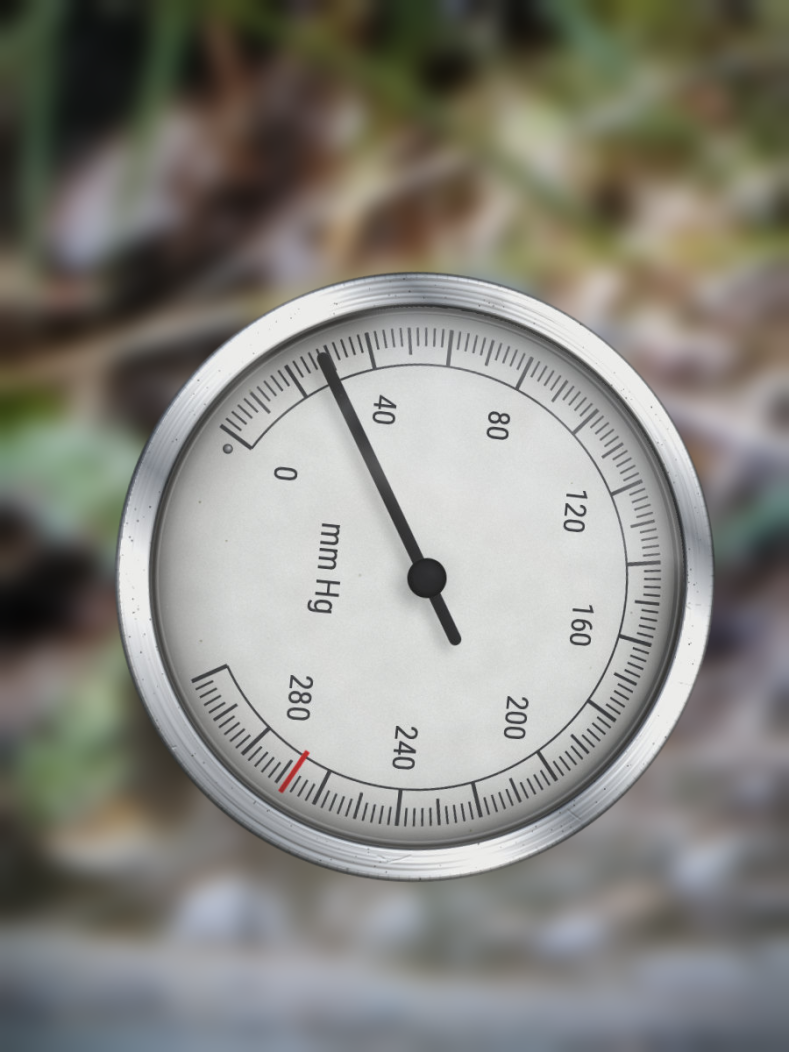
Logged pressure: 28 (mmHg)
